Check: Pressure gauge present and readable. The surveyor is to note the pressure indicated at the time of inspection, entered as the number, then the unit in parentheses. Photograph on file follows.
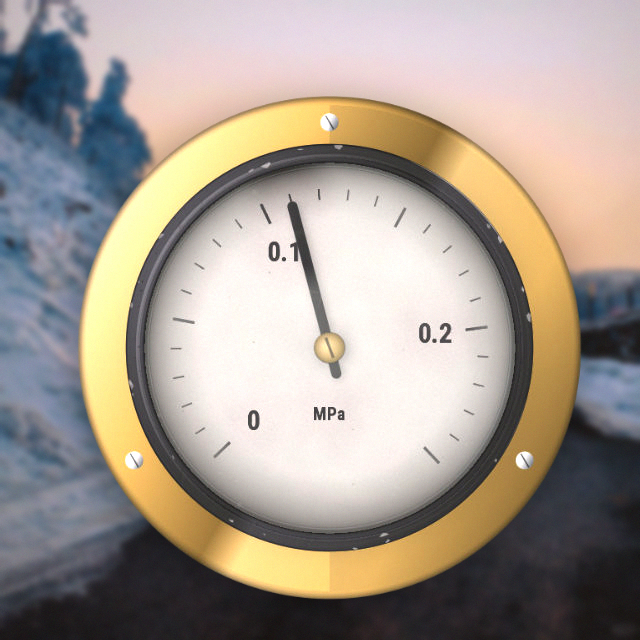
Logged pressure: 0.11 (MPa)
